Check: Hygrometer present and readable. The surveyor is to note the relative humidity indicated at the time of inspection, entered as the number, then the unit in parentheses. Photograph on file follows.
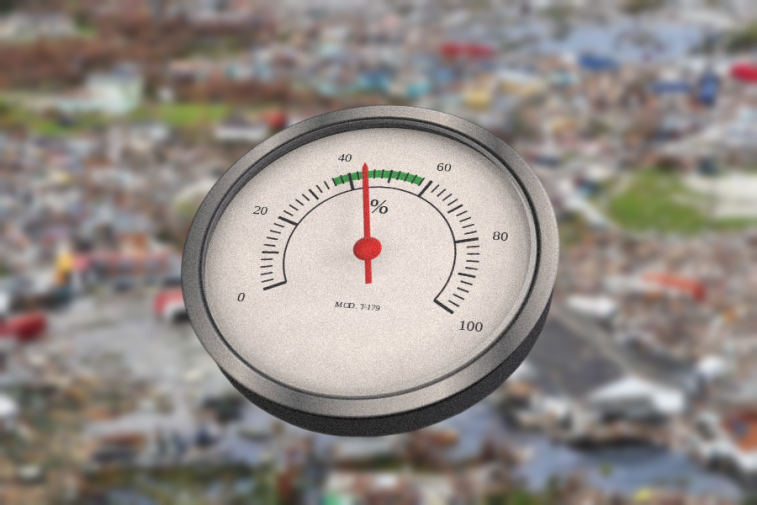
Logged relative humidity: 44 (%)
